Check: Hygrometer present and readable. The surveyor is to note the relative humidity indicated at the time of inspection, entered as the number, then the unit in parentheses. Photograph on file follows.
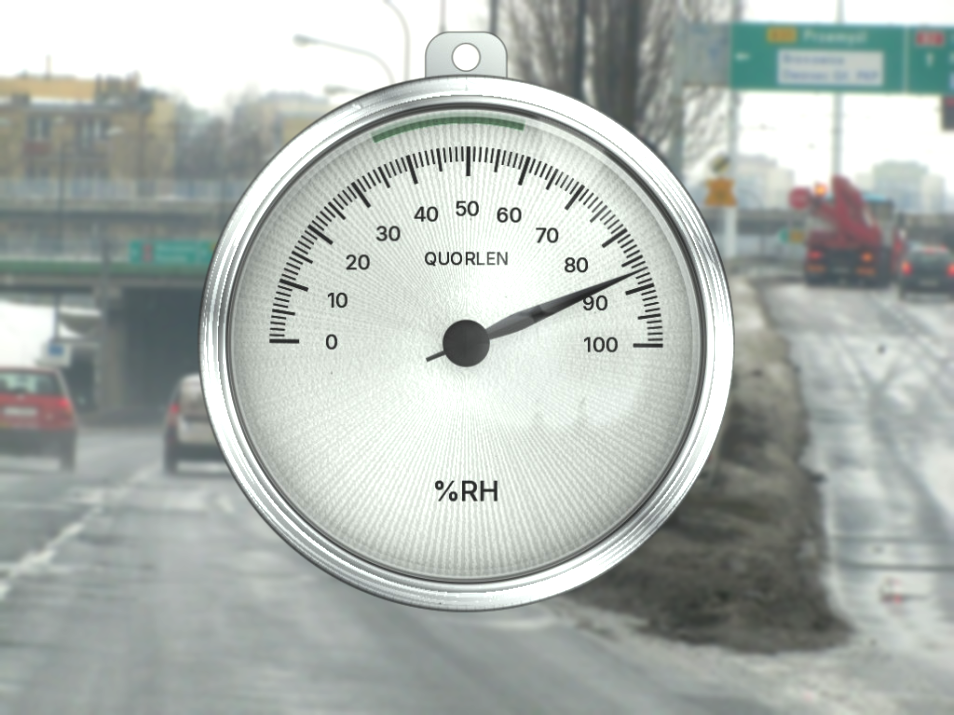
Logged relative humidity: 87 (%)
